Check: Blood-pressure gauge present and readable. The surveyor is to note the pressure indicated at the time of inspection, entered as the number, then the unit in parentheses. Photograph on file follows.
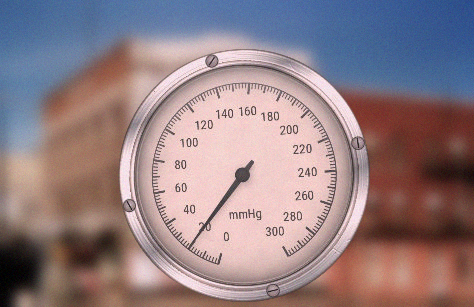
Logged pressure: 20 (mmHg)
